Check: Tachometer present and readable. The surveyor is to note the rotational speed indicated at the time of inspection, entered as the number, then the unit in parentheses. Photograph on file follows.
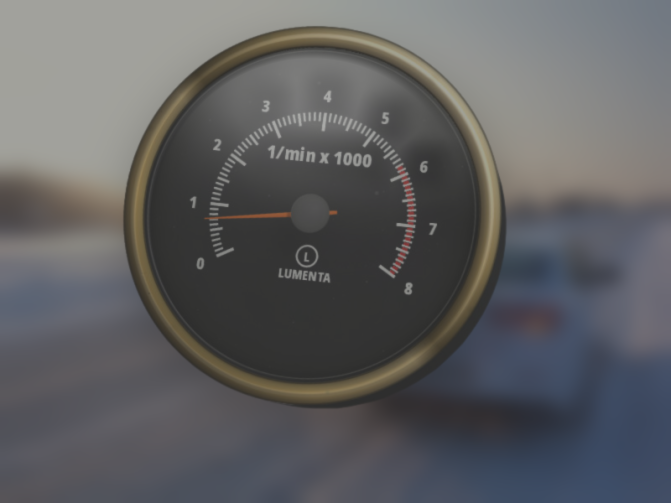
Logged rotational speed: 700 (rpm)
